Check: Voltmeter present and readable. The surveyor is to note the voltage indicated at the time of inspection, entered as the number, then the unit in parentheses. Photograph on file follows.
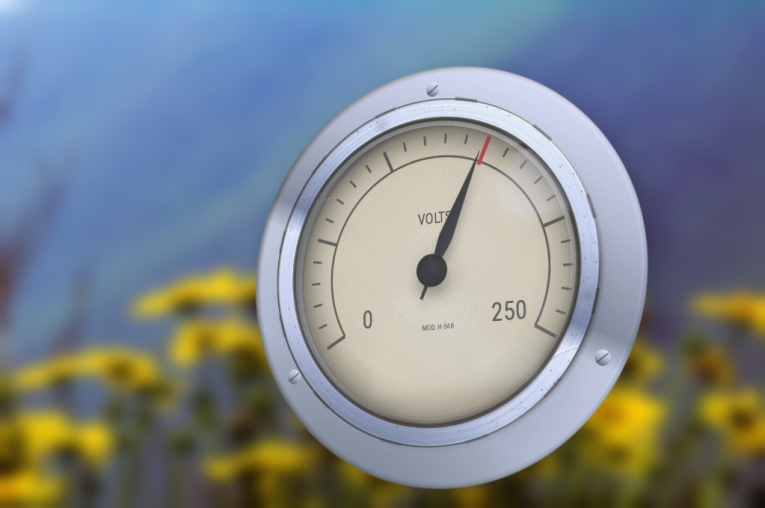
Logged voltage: 150 (V)
